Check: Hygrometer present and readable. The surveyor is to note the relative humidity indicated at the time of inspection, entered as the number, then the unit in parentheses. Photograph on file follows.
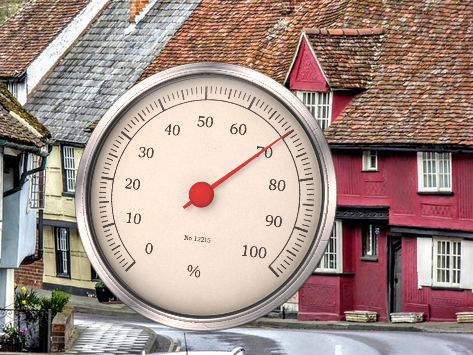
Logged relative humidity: 70 (%)
